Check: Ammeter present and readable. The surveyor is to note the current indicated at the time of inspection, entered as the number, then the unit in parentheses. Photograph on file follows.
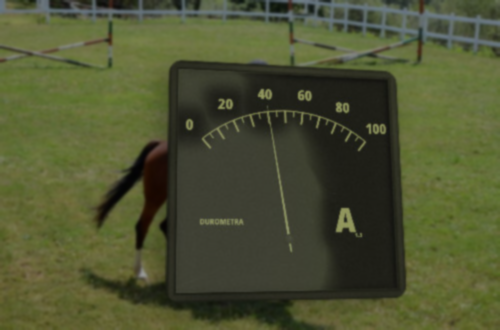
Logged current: 40 (A)
